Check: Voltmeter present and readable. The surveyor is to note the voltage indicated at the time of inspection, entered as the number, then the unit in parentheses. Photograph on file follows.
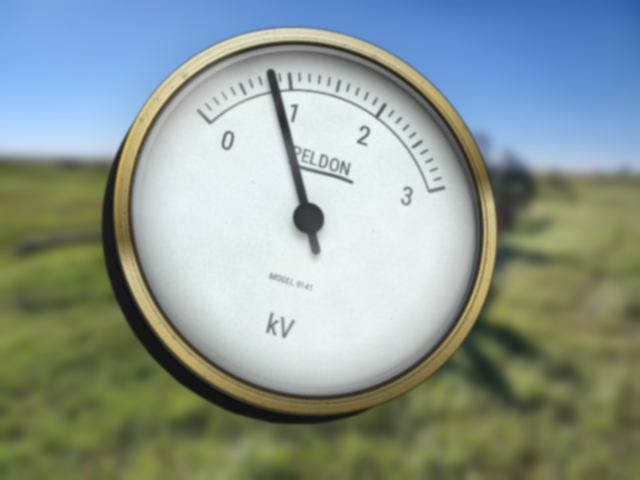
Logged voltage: 0.8 (kV)
